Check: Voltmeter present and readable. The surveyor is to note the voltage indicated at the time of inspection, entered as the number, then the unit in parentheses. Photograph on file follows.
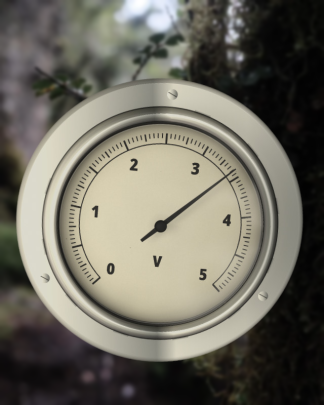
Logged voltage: 3.4 (V)
